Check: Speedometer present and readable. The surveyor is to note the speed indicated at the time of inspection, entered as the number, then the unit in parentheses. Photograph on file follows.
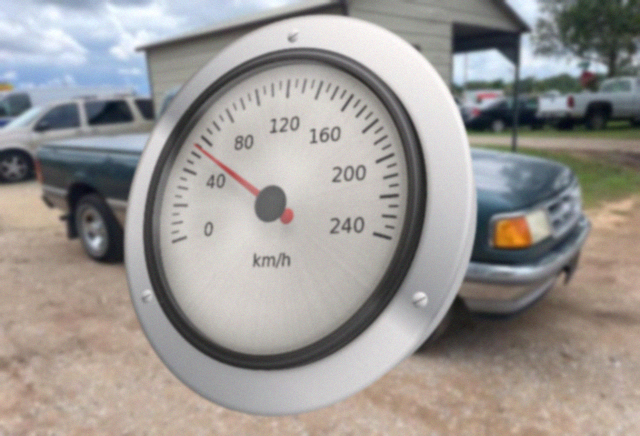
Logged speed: 55 (km/h)
